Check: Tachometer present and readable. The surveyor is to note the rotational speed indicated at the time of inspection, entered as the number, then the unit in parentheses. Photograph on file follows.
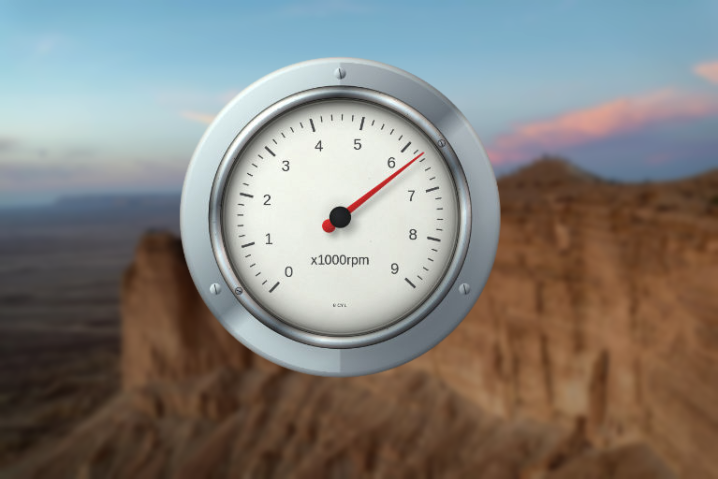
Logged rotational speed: 6300 (rpm)
